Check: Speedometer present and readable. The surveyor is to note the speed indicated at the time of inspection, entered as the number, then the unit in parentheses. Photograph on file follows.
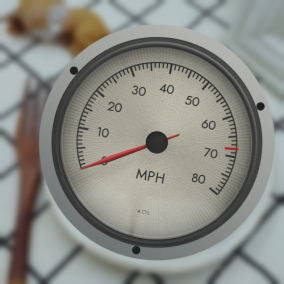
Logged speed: 0 (mph)
